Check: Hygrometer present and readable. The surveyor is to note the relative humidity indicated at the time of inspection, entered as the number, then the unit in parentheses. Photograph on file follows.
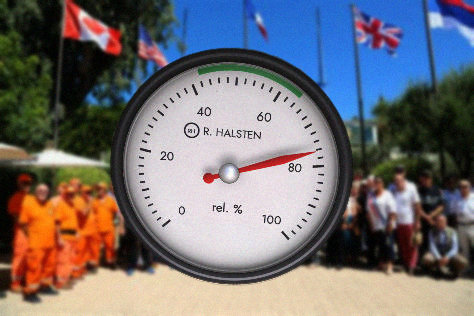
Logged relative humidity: 76 (%)
